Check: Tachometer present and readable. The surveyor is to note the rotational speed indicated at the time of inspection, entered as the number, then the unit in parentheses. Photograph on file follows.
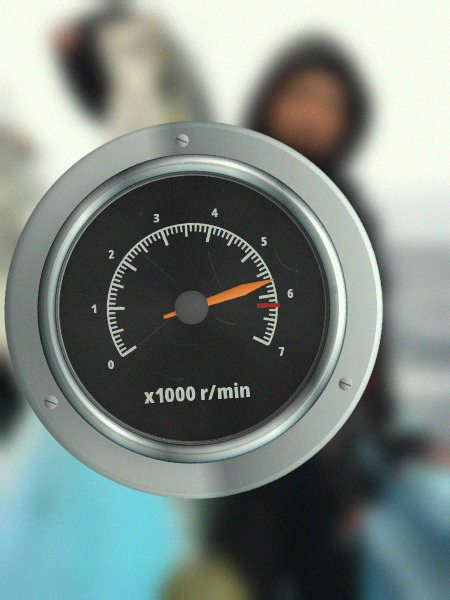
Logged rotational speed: 5700 (rpm)
